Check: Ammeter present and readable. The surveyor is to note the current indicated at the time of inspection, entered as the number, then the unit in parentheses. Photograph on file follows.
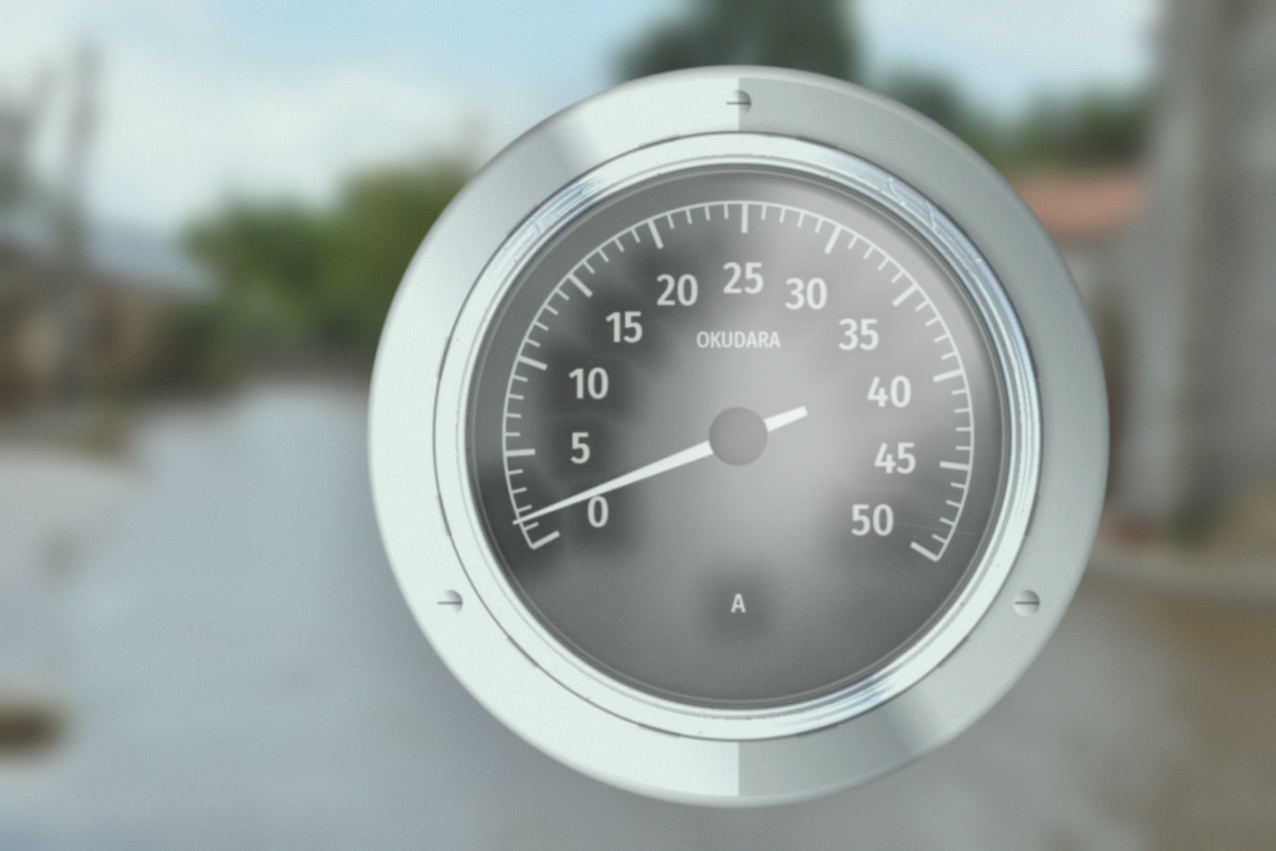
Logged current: 1.5 (A)
